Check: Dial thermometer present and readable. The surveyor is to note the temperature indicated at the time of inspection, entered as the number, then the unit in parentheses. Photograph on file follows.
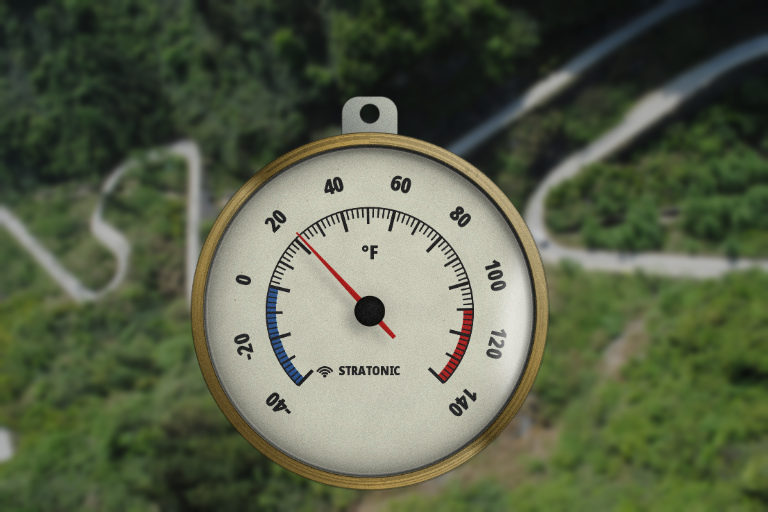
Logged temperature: 22 (°F)
